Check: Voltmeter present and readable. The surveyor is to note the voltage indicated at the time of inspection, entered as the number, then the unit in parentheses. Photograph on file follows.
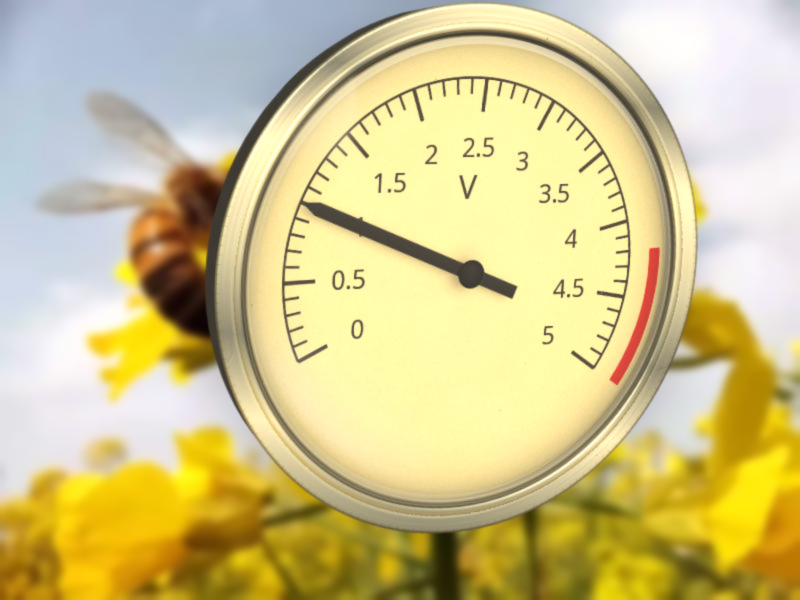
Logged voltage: 1 (V)
